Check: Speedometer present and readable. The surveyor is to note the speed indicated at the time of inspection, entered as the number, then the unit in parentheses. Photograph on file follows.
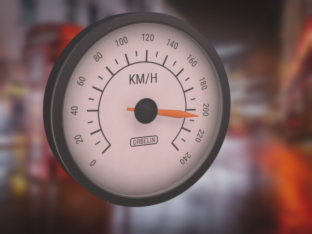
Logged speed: 205 (km/h)
